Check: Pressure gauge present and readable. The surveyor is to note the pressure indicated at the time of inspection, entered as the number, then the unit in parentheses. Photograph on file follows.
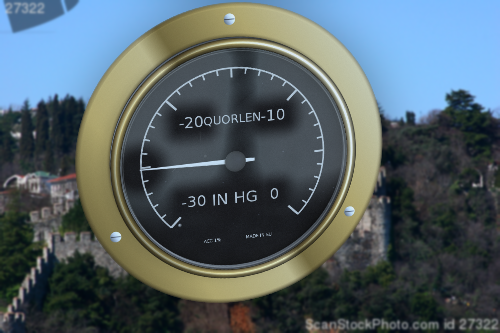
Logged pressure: -25 (inHg)
